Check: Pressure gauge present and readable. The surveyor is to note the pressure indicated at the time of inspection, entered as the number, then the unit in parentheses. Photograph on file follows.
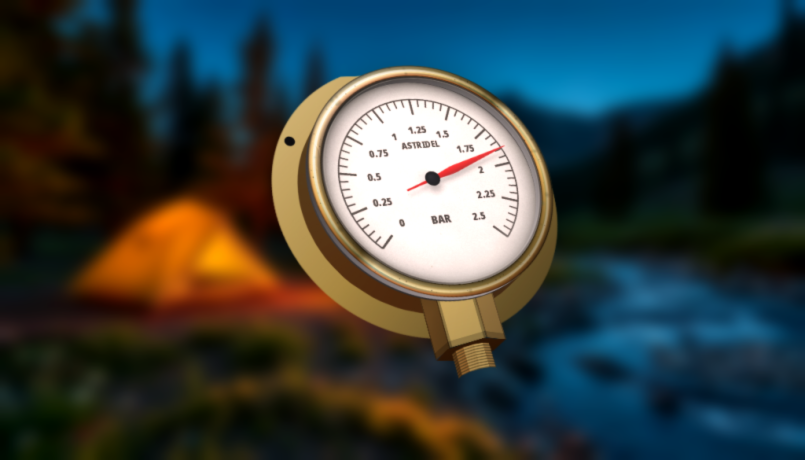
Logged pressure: 1.9 (bar)
